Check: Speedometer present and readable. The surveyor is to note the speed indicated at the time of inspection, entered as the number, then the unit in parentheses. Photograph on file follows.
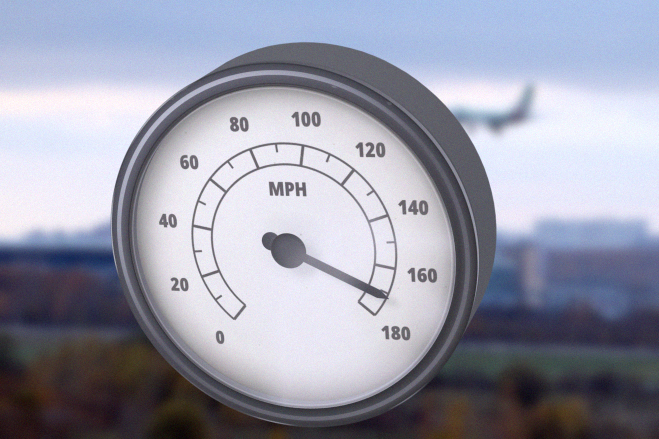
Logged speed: 170 (mph)
